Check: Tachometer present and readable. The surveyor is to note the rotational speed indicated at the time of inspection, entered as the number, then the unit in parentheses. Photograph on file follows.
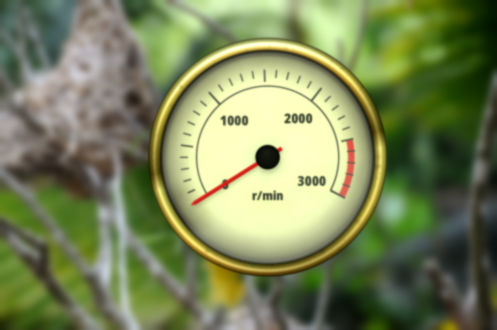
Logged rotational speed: 0 (rpm)
